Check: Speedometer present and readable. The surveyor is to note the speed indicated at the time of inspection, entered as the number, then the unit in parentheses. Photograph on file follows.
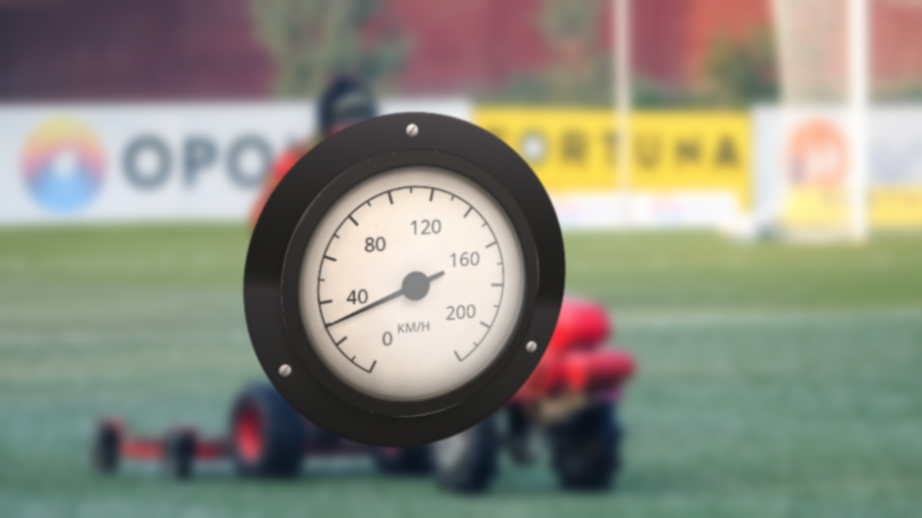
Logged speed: 30 (km/h)
